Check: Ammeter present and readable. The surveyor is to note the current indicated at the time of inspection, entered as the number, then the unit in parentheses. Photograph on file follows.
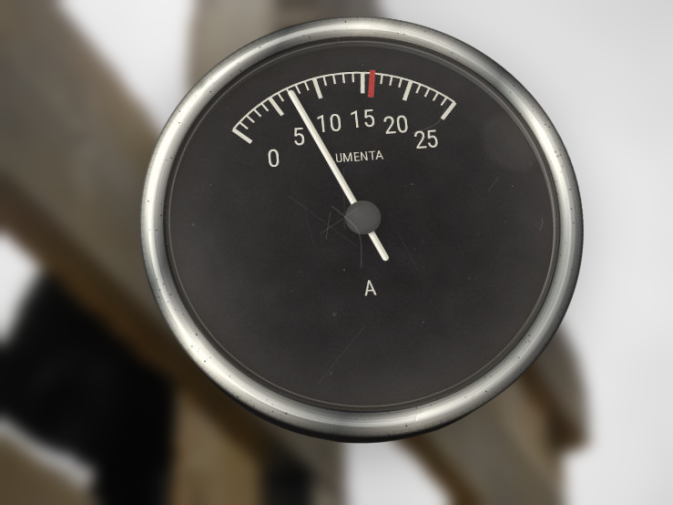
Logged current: 7 (A)
